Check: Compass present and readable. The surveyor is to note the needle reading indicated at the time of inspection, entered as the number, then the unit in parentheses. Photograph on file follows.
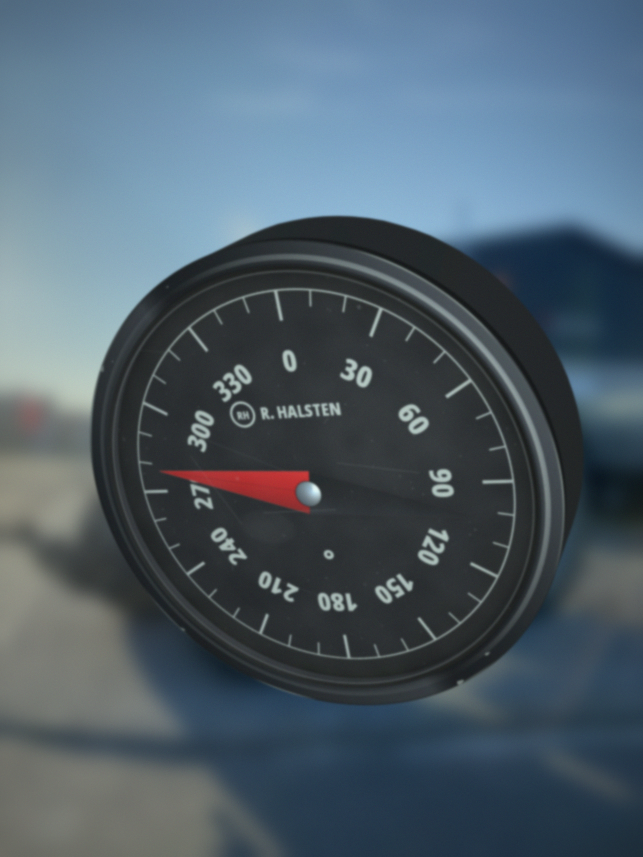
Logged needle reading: 280 (°)
